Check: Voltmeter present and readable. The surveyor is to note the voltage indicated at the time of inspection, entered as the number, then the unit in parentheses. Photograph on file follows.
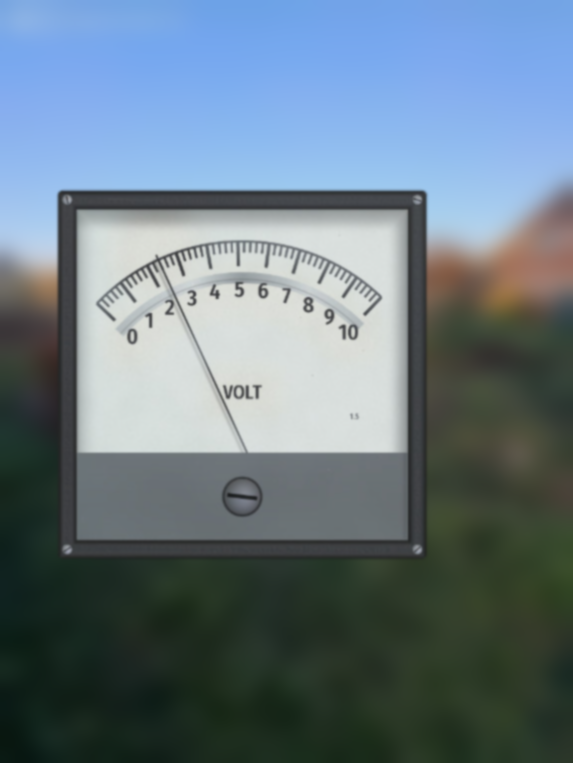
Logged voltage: 2.4 (V)
